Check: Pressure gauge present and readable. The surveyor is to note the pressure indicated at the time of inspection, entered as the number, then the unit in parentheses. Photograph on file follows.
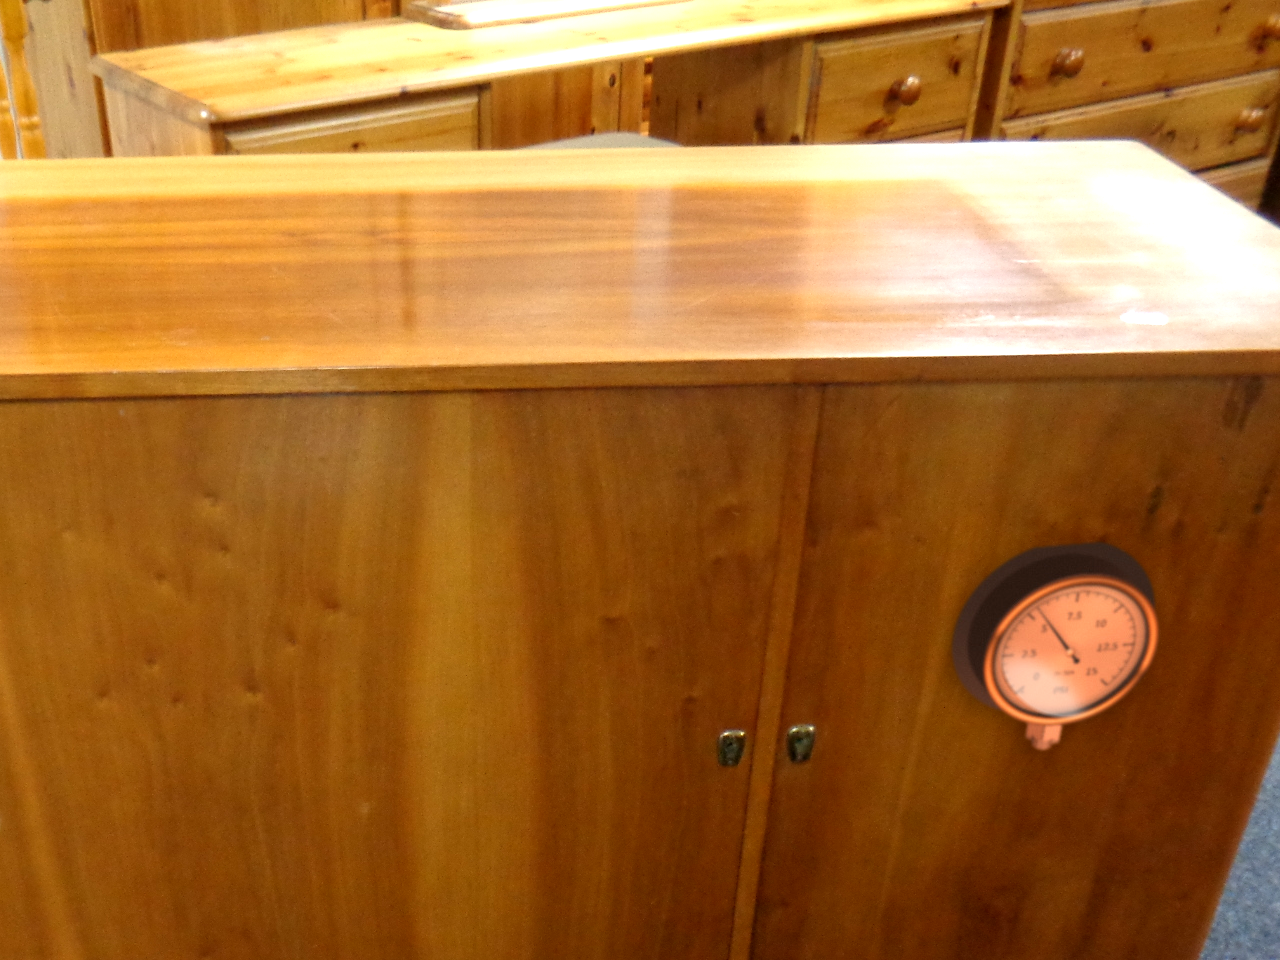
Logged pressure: 5.5 (psi)
